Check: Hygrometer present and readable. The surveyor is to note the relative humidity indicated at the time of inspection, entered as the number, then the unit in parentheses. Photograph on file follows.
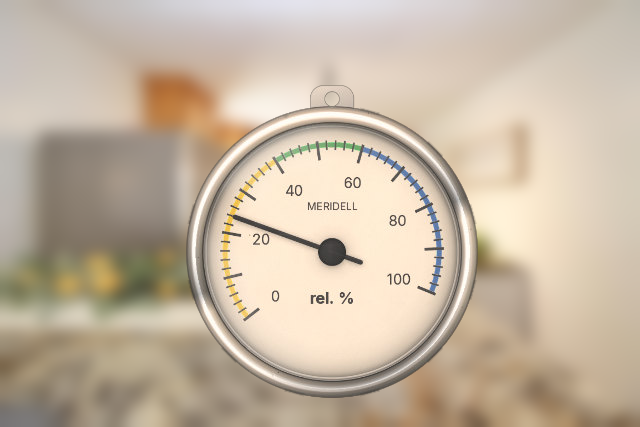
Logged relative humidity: 24 (%)
